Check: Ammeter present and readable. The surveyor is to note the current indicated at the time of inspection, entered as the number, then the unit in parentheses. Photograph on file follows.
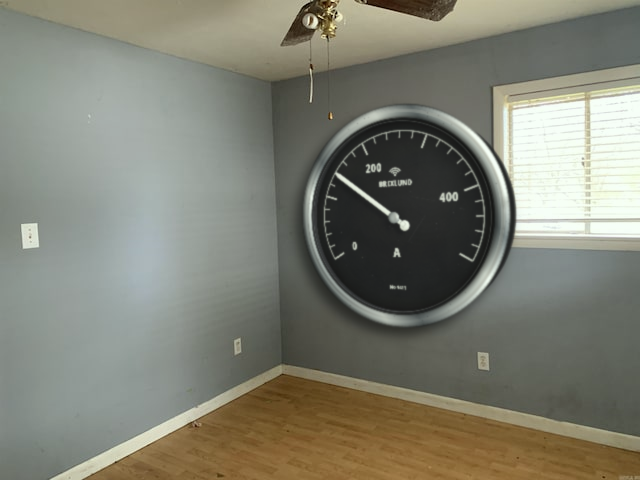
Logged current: 140 (A)
